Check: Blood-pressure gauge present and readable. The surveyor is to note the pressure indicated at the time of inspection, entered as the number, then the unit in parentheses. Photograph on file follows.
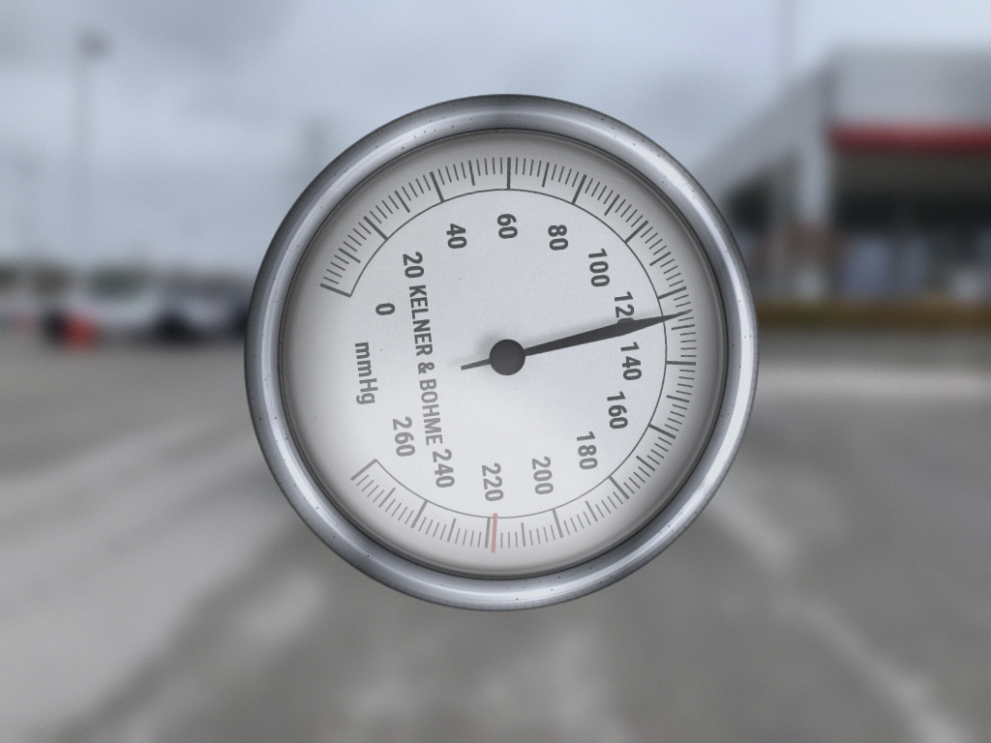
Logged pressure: 126 (mmHg)
